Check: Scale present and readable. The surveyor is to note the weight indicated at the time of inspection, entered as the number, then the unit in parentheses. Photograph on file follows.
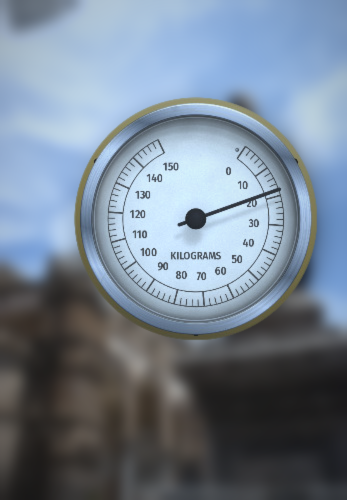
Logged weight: 18 (kg)
